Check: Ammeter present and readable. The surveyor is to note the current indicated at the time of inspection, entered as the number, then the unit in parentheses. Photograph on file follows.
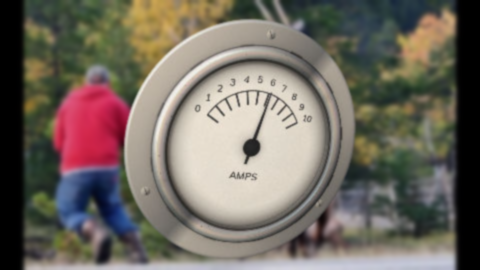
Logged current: 6 (A)
